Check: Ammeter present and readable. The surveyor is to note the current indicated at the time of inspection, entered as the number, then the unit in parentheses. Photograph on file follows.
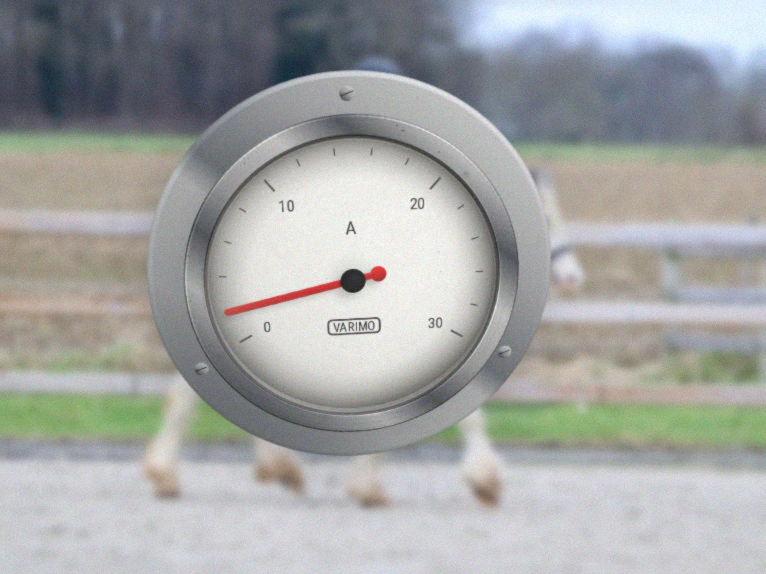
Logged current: 2 (A)
